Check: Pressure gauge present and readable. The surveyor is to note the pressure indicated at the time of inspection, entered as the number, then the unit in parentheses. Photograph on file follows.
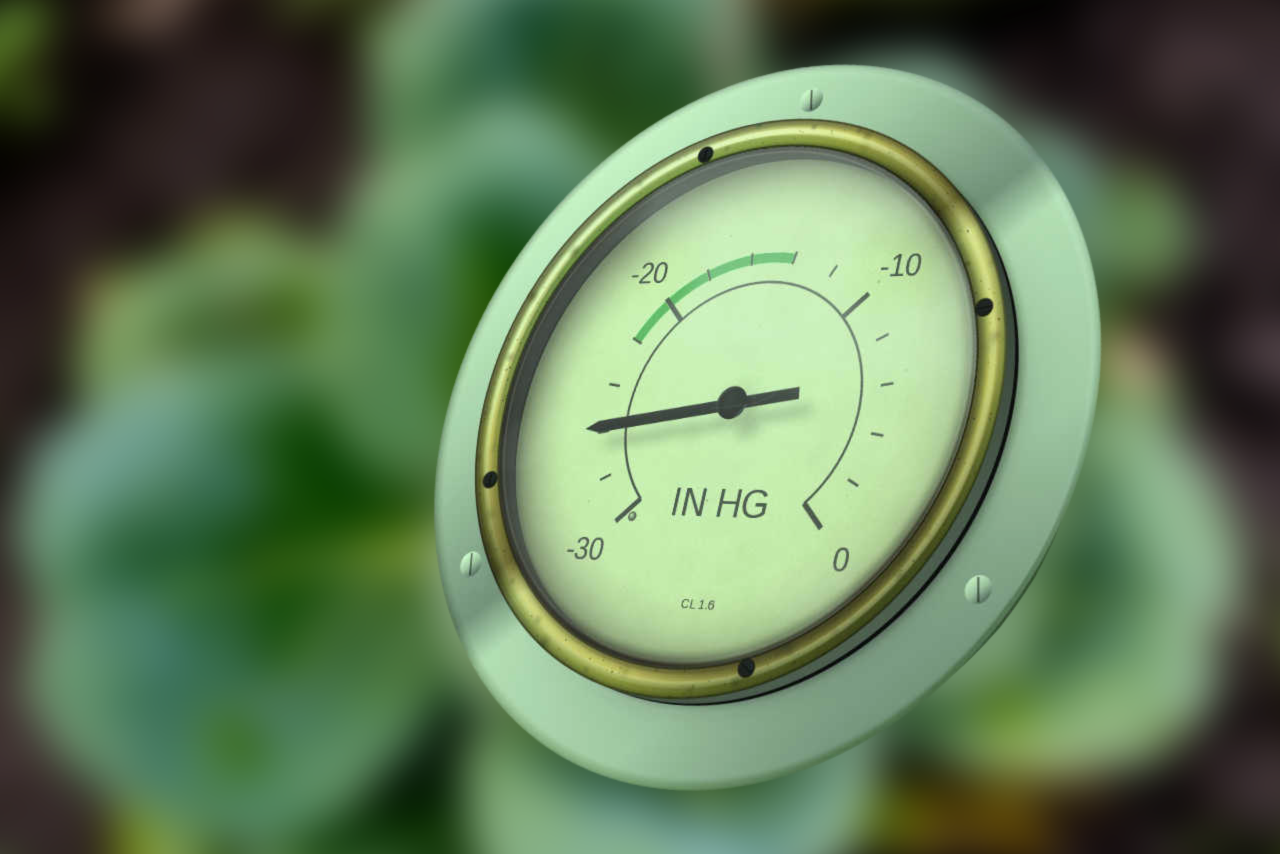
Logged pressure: -26 (inHg)
